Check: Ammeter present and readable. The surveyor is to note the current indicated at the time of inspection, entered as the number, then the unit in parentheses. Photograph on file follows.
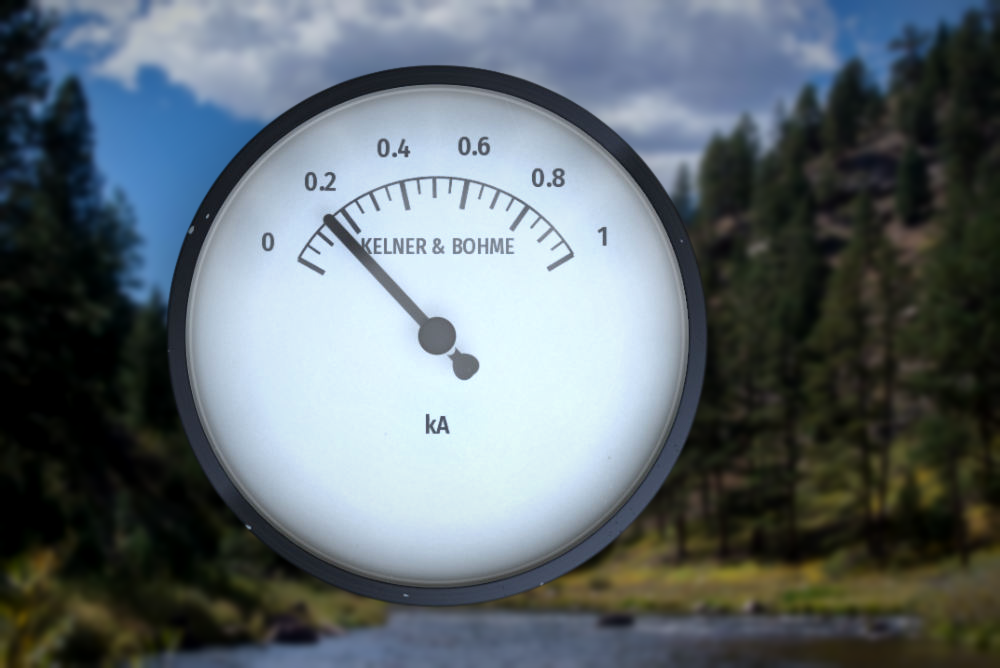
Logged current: 0.15 (kA)
